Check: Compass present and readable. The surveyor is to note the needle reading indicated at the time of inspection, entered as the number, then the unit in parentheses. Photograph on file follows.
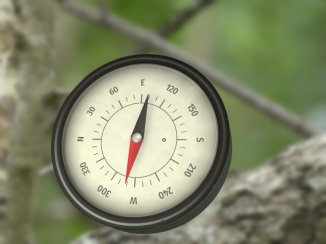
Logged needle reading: 280 (°)
